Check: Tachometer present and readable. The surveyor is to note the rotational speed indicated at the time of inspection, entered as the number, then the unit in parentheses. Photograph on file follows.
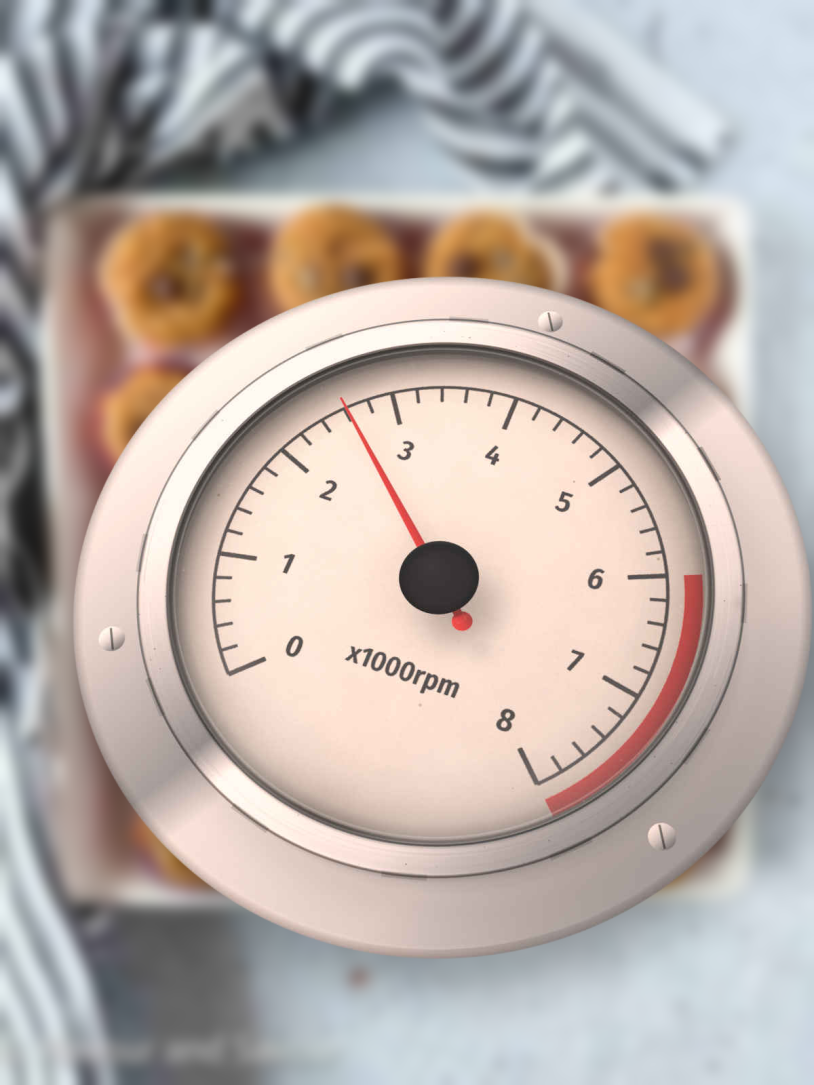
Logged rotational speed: 2600 (rpm)
